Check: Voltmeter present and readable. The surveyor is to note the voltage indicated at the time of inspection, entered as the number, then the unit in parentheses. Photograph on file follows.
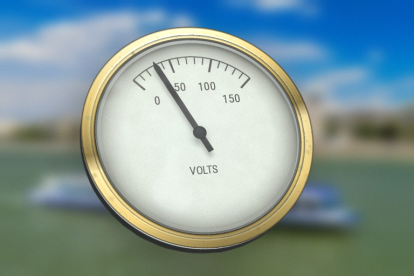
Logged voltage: 30 (V)
